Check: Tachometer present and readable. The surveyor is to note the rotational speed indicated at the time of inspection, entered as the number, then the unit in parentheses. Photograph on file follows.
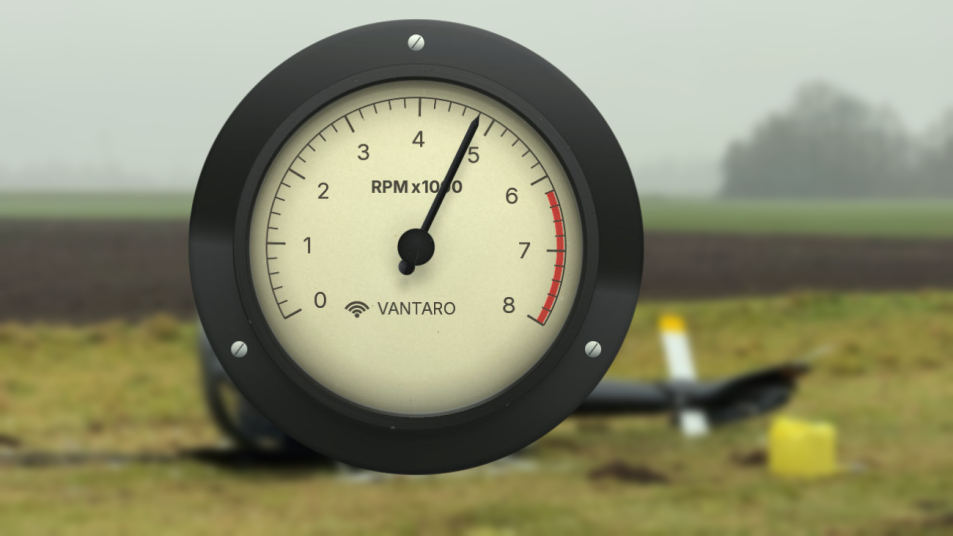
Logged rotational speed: 4800 (rpm)
